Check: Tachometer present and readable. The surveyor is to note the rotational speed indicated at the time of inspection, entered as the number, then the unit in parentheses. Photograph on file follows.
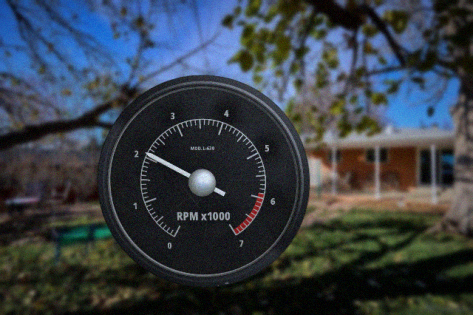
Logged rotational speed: 2100 (rpm)
